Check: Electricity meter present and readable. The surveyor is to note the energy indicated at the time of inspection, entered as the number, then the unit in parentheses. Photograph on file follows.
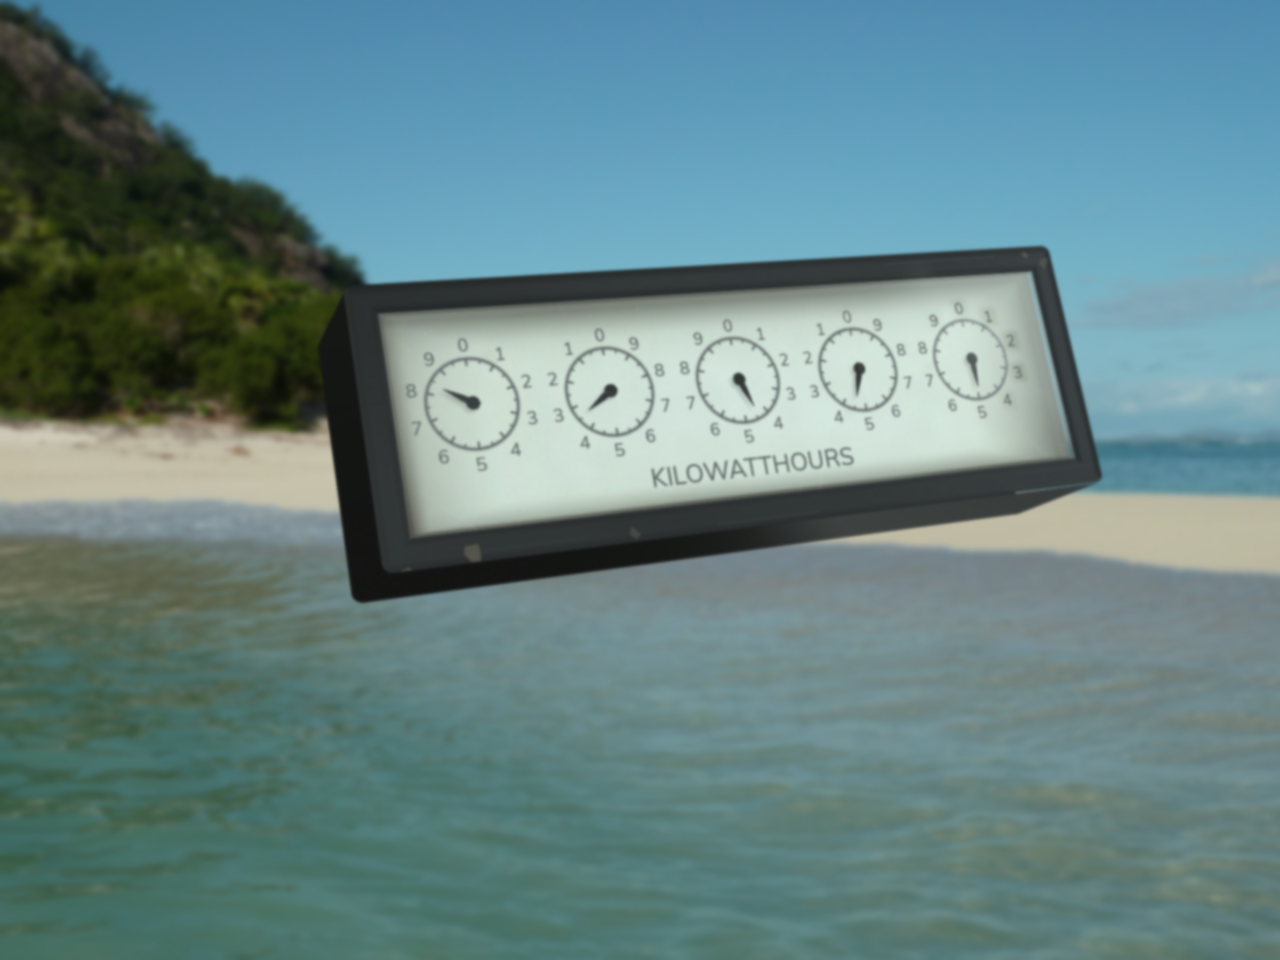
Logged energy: 83445 (kWh)
